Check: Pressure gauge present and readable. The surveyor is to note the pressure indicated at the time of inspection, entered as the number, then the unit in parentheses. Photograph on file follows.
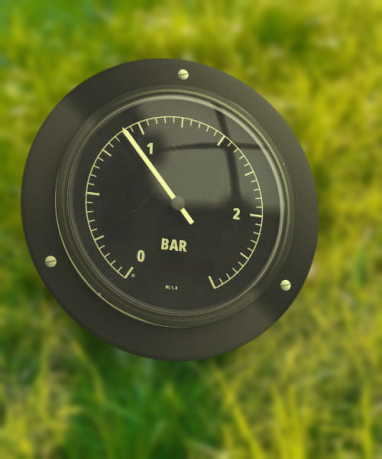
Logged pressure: 0.9 (bar)
